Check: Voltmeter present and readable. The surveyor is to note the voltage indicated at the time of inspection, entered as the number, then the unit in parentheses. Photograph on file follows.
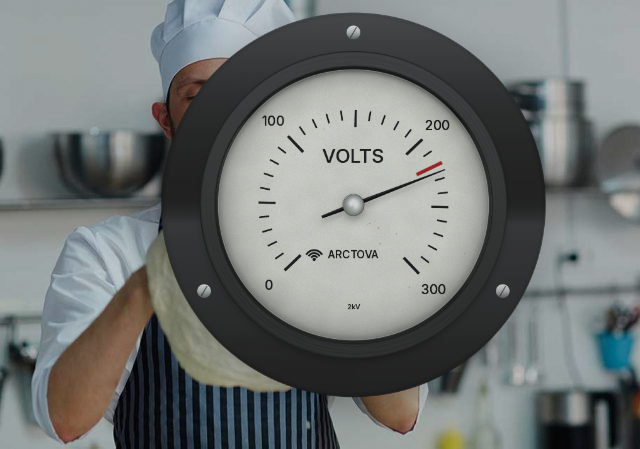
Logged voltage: 225 (V)
